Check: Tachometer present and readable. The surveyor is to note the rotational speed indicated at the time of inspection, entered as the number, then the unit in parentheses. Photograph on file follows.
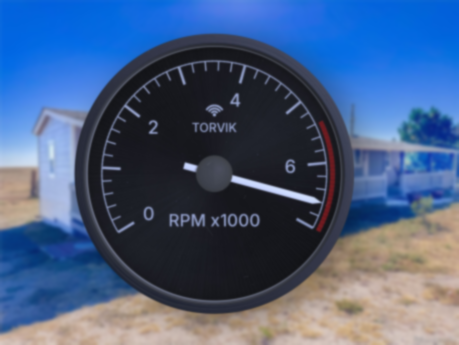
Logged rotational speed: 6600 (rpm)
